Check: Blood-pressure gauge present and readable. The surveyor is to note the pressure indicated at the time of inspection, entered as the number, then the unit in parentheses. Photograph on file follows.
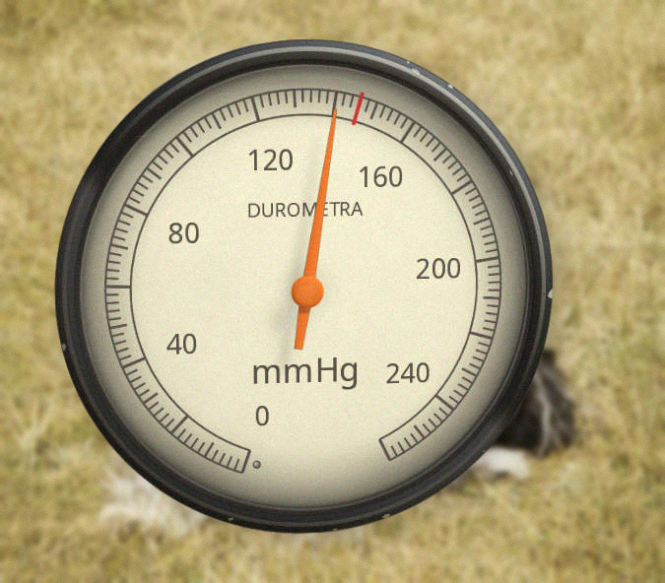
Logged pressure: 140 (mmHg)
